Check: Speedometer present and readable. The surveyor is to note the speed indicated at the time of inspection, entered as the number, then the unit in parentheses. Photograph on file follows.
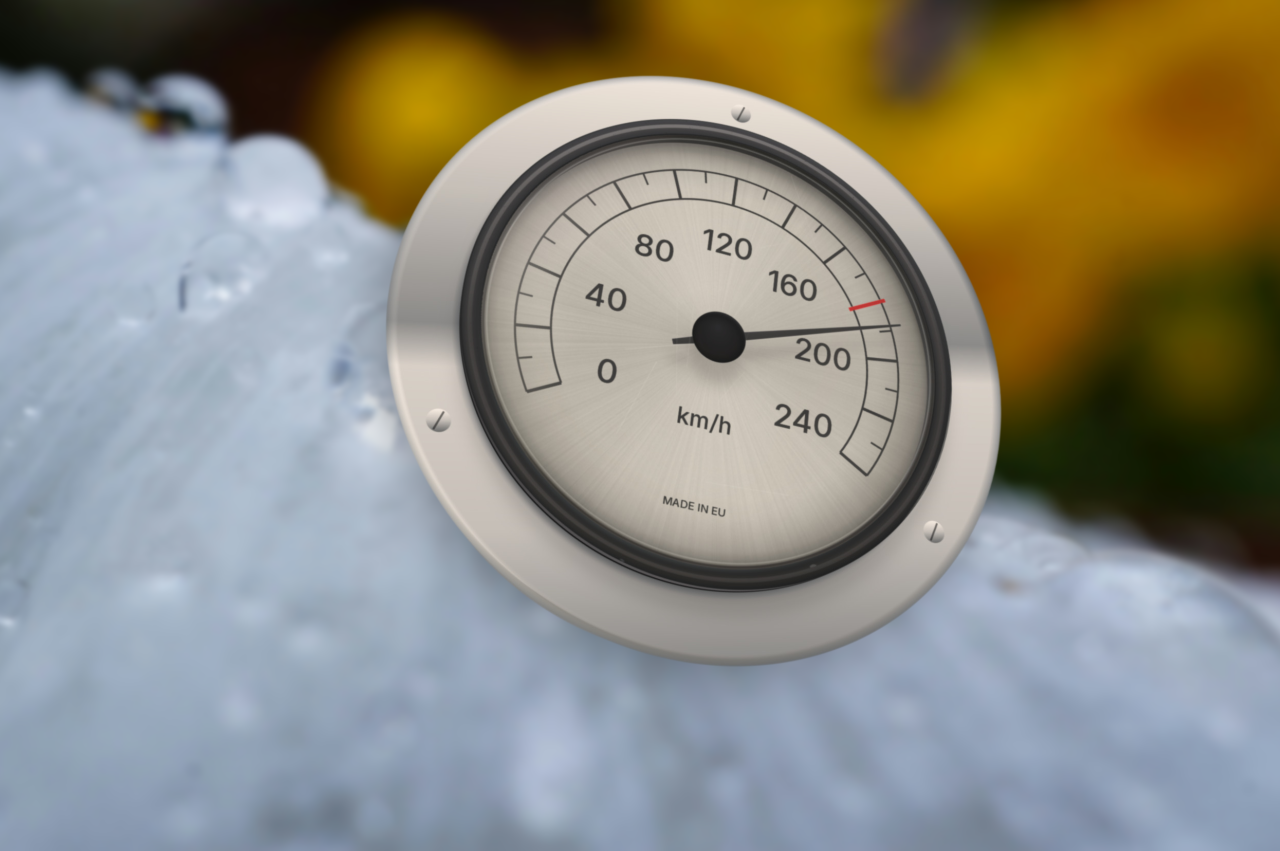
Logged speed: 190 (km/h)
